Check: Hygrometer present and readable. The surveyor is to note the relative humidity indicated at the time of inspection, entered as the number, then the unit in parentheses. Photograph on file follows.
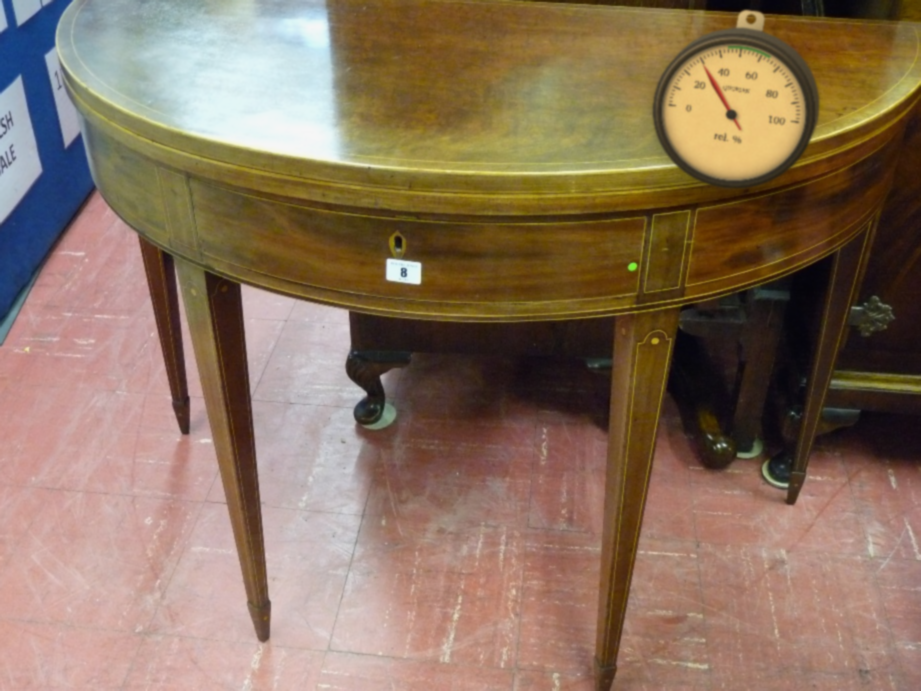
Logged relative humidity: 30 (%)
